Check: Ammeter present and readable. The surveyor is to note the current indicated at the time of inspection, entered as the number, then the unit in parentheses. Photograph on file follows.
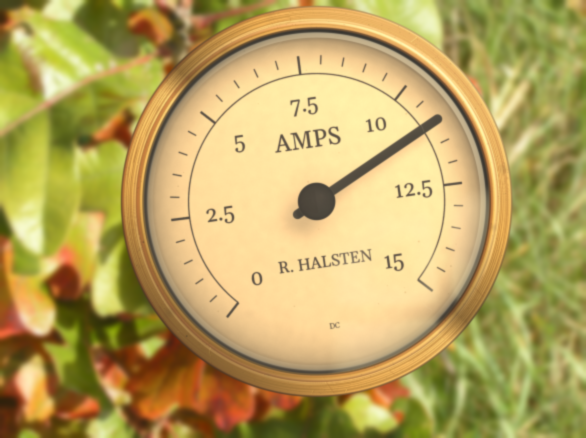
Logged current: 11 (A)
